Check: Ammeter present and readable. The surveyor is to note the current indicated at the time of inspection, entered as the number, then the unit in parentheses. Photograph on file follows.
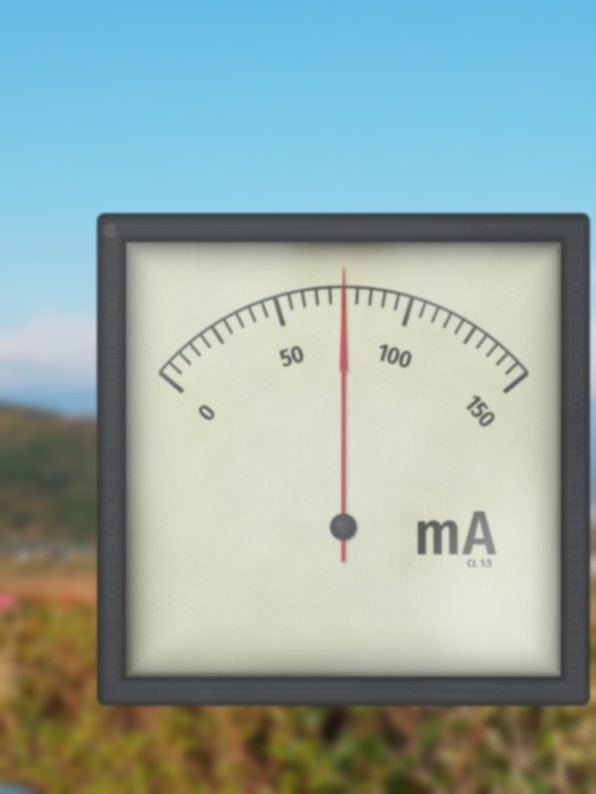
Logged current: 75 (mA)
